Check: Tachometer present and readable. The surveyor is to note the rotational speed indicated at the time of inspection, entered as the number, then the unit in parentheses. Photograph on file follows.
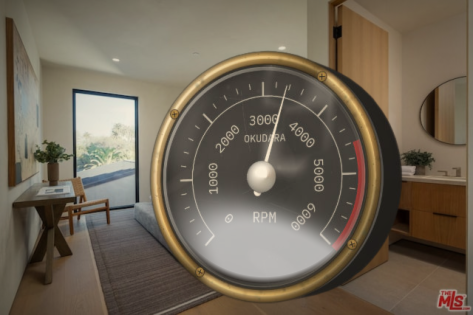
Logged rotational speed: 3400 (rpm)
